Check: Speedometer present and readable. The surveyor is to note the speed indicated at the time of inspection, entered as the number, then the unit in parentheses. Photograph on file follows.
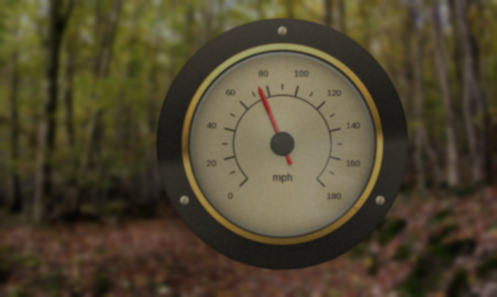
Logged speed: 75 (mph)
